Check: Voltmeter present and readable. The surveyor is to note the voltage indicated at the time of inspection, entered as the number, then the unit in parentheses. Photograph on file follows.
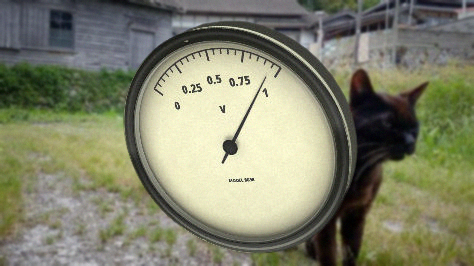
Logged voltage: 0.95 (V)
